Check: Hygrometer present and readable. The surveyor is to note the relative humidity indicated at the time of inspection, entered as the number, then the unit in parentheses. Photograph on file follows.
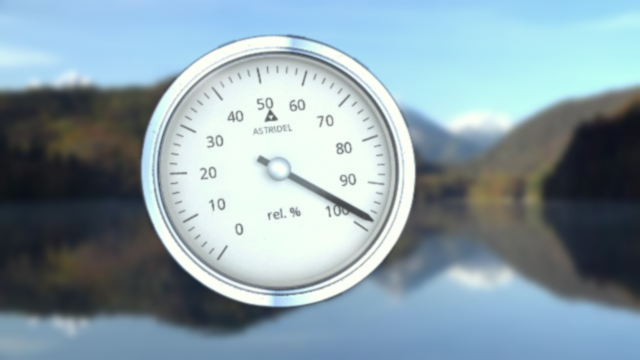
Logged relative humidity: 98 (%)
